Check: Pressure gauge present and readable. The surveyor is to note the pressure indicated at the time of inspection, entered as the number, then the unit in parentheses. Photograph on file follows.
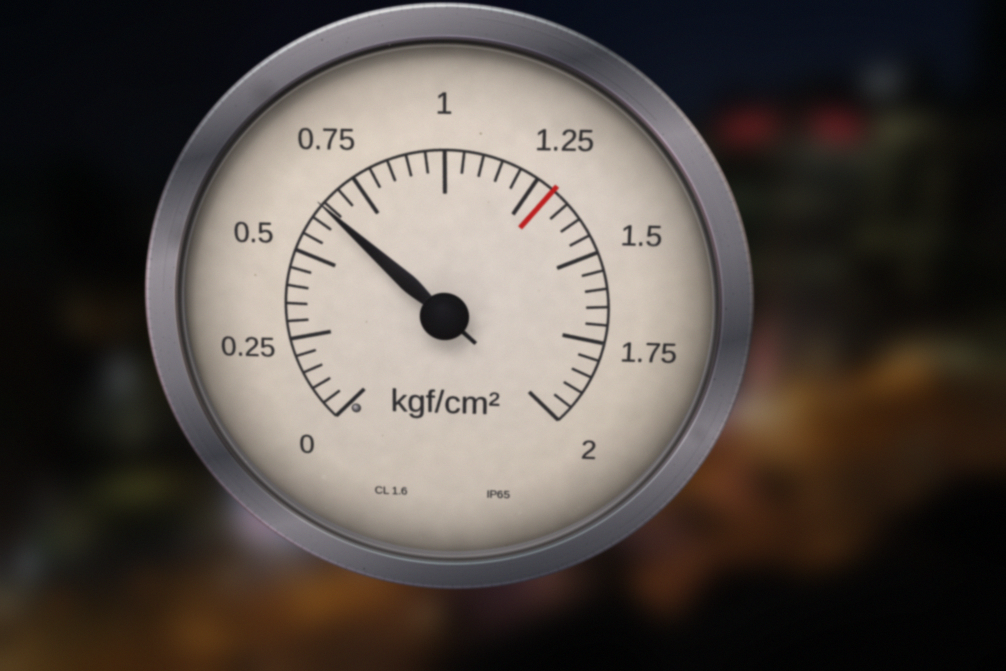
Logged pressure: 0.65 (kg/cm²)
